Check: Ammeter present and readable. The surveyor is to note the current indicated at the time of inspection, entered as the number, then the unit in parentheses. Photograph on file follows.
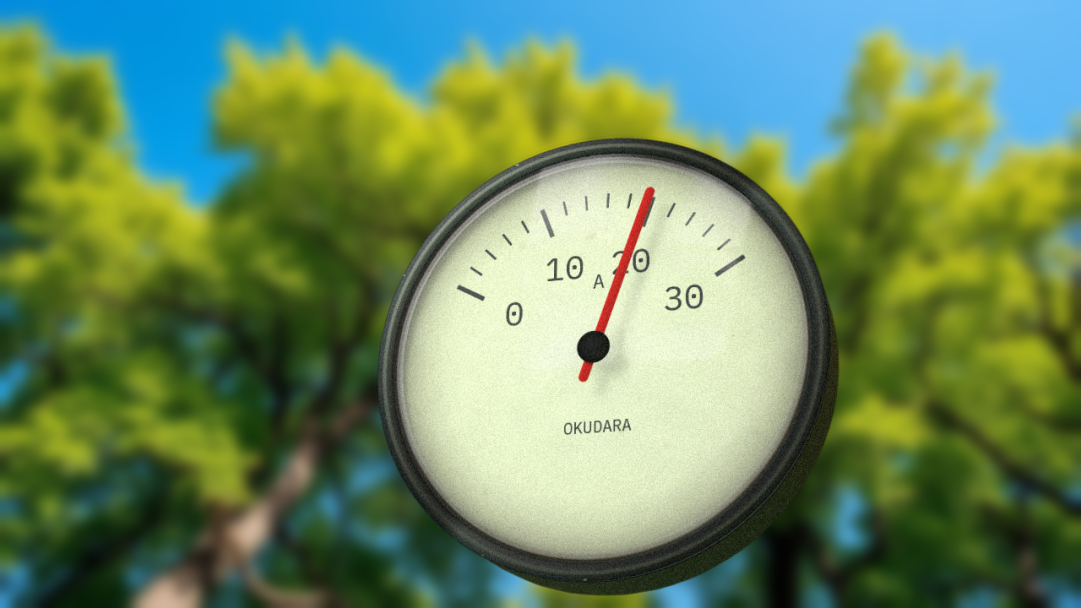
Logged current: 20 (A)
